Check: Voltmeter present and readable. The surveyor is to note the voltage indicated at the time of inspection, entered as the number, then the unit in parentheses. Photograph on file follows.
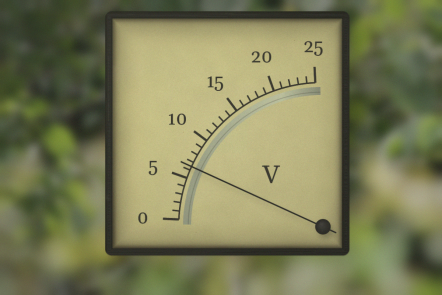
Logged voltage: 6.5 (V)
